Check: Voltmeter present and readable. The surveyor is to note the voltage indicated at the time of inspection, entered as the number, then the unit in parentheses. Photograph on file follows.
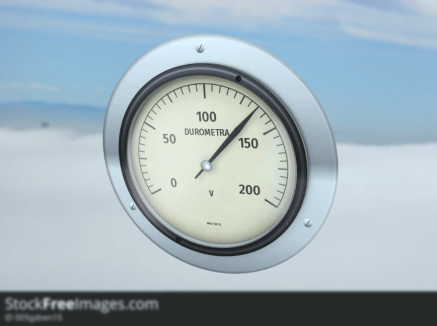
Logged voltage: 135 (V)
